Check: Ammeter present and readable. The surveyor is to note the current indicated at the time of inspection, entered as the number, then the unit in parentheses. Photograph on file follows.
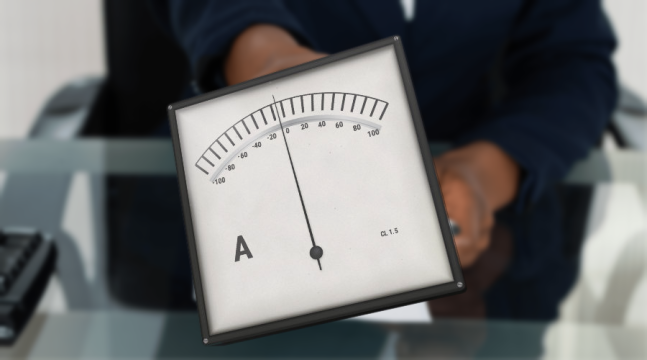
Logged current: -5 (A)
